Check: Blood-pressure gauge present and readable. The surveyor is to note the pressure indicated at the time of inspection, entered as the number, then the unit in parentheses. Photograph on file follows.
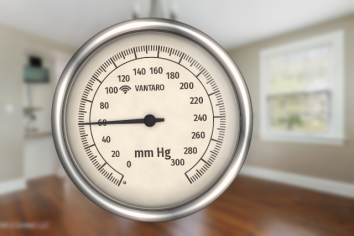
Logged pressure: 60 (mmHg)
